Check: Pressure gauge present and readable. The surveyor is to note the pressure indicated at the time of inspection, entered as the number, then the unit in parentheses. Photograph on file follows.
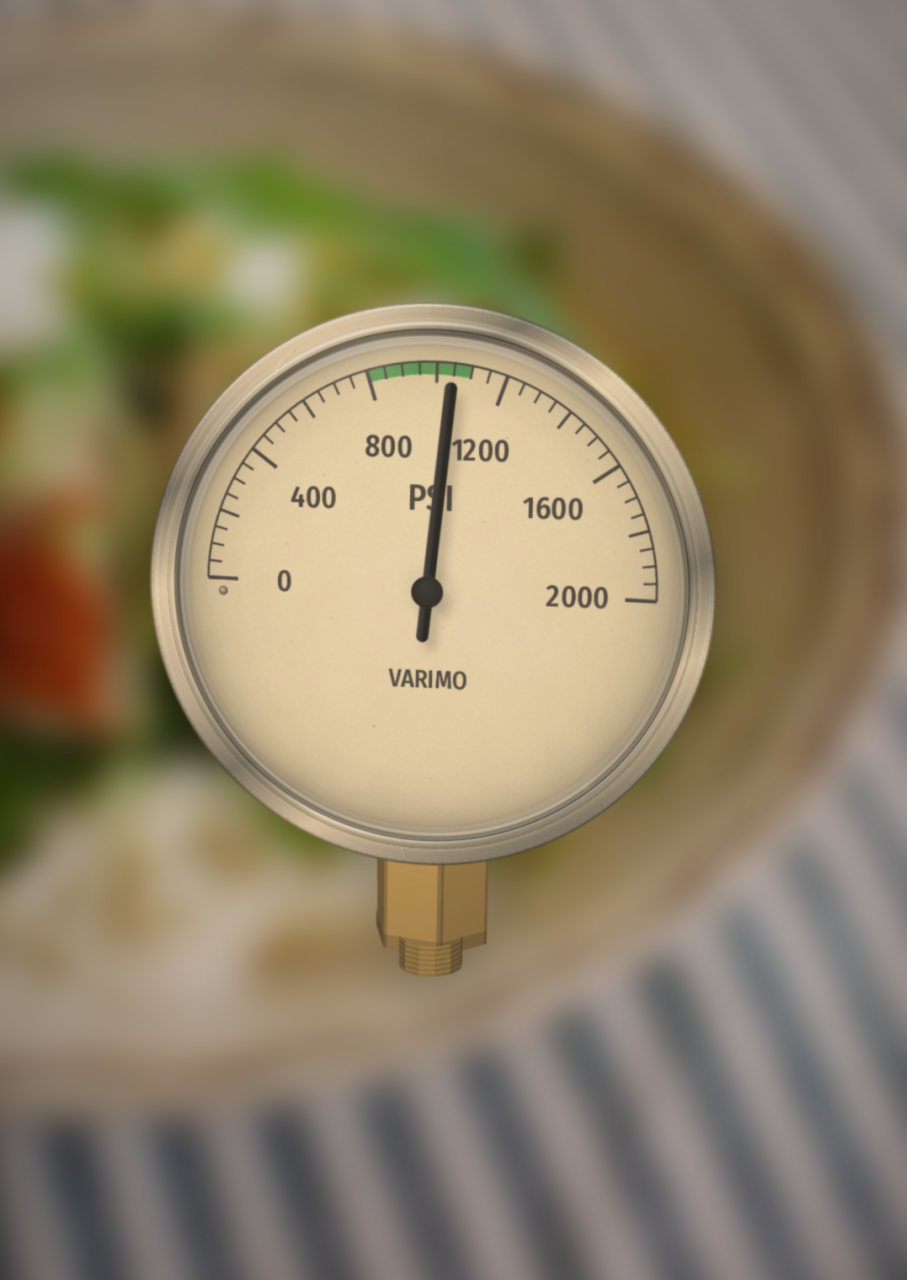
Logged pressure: 1050 (psi)
